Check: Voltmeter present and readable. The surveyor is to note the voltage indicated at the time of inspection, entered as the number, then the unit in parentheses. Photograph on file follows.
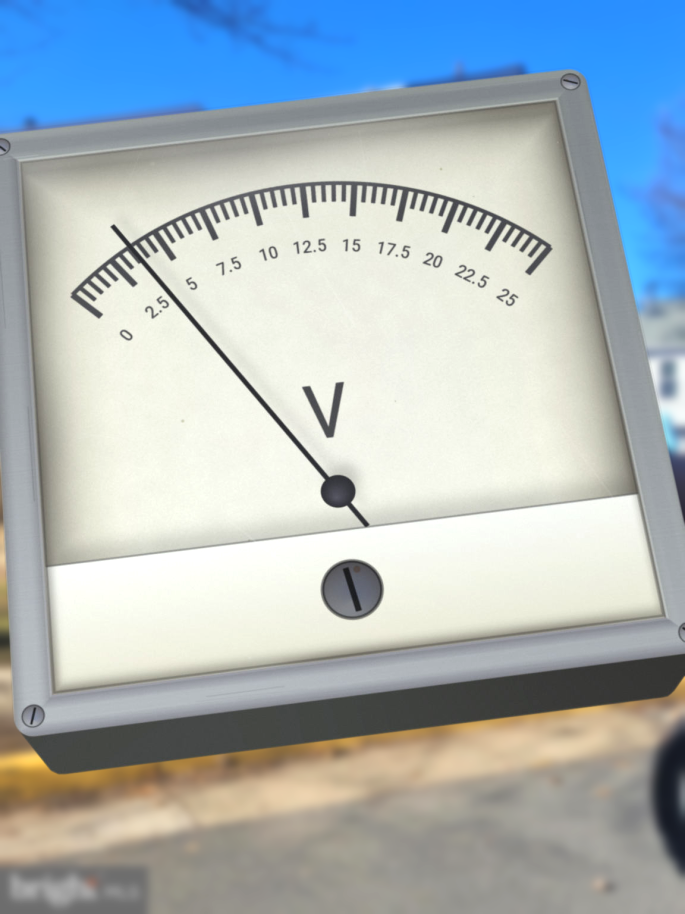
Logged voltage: 3.5 (V)
